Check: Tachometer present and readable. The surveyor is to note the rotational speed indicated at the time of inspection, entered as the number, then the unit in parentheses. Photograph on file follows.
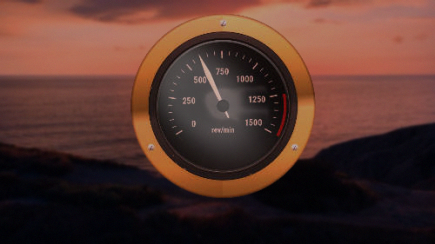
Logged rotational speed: 600 (rpm)
